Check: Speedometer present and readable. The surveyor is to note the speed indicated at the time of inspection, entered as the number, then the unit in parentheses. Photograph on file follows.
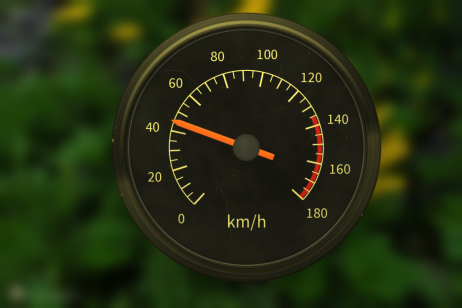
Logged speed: 45 (km/h)
